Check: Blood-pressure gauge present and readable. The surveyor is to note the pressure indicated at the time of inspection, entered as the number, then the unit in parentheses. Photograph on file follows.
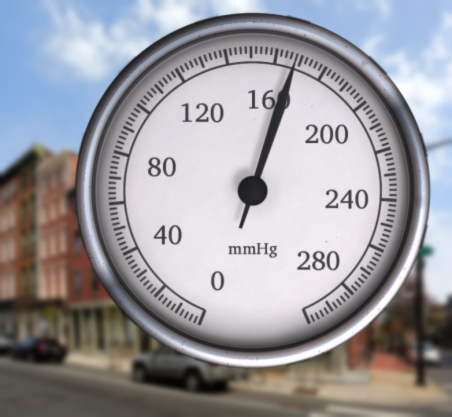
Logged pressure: 168 (mmHg)
